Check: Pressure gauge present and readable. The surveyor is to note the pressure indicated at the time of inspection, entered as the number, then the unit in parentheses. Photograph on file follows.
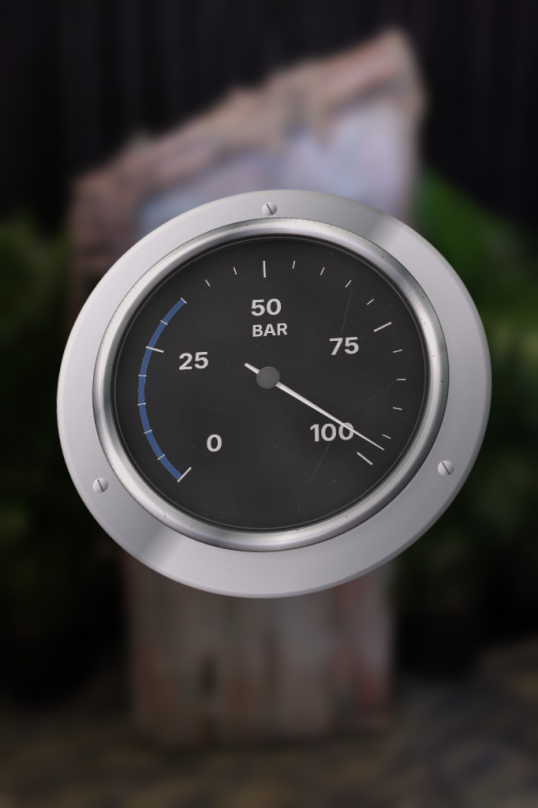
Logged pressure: 97.5 (bar)
